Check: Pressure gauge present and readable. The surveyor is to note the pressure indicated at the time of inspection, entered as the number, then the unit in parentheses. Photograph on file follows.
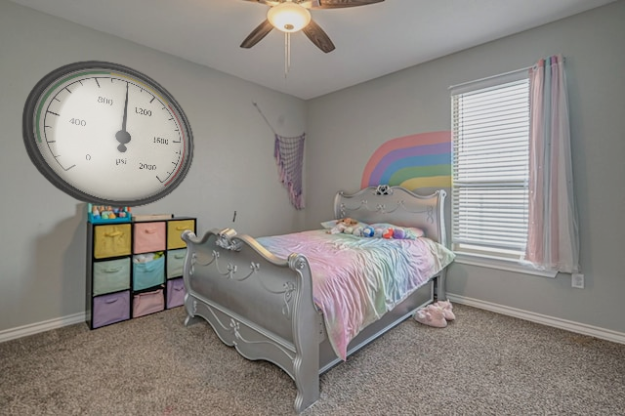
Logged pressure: 1000 (psi)
